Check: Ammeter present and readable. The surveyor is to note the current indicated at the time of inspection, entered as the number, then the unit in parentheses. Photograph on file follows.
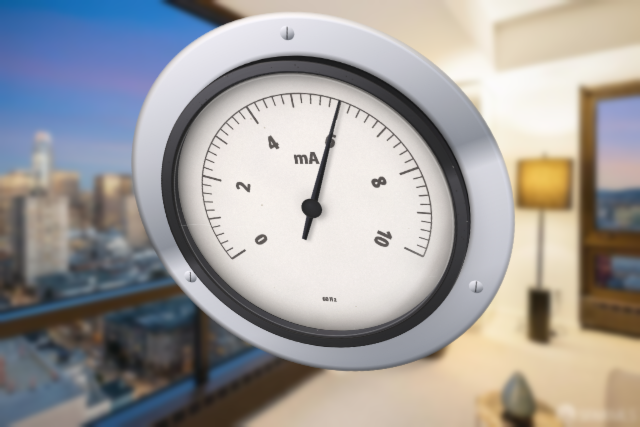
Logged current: 6 (mA)
